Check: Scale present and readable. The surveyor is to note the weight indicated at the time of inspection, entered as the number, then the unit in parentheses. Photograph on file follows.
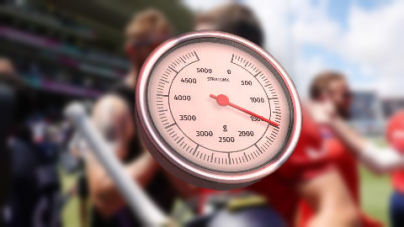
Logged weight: 1500 (g)
